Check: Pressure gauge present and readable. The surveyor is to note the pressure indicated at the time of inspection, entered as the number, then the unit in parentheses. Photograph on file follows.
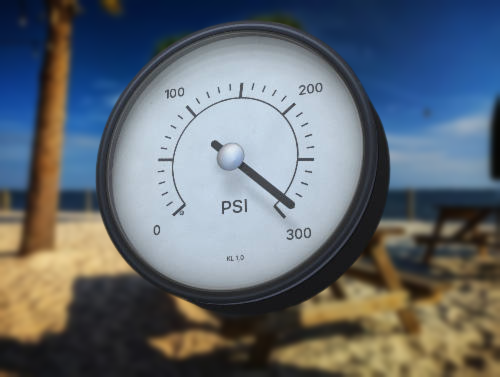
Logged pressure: 290 (psi)
